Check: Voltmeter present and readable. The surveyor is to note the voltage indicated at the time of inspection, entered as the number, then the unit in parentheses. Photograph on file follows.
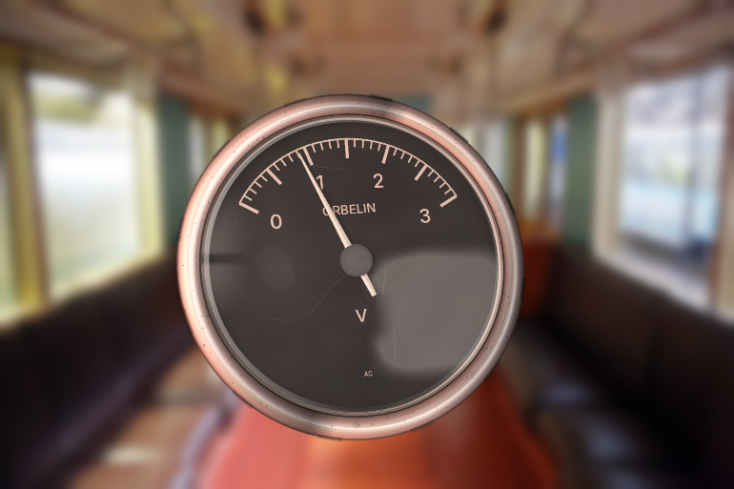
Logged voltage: 0.9 (V)
